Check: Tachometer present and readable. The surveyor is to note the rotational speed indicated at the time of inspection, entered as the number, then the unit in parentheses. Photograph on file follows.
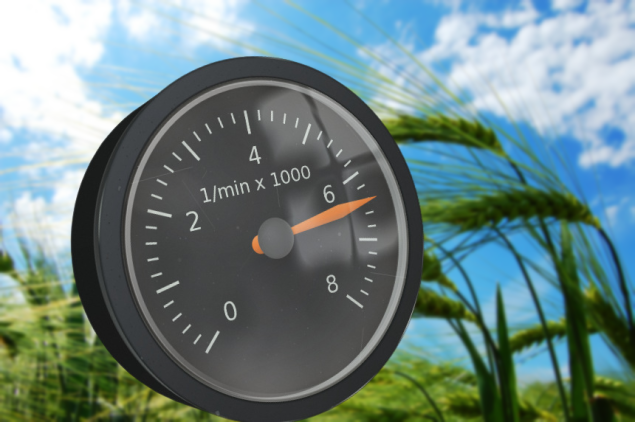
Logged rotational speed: 6400 (rpm)
